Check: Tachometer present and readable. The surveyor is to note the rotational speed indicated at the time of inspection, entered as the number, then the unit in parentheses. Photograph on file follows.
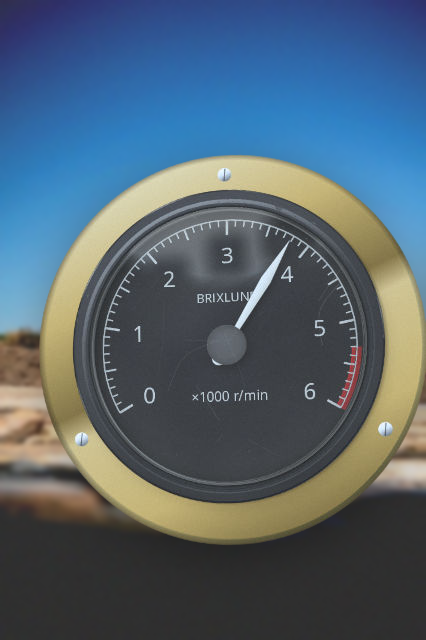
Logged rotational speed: 3800 (rpm)
